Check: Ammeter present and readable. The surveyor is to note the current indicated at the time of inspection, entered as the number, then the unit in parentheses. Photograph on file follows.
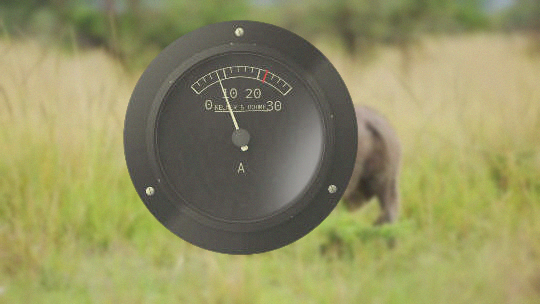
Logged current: 8 (A)
